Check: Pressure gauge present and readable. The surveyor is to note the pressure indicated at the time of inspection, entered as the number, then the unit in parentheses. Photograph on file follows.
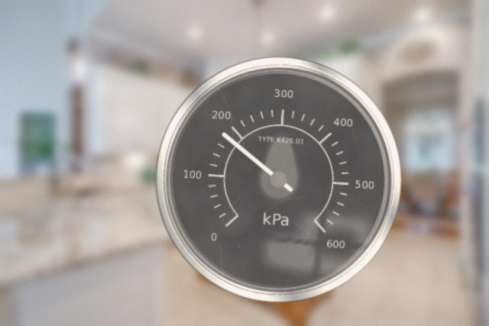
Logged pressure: 180 (kPa)
